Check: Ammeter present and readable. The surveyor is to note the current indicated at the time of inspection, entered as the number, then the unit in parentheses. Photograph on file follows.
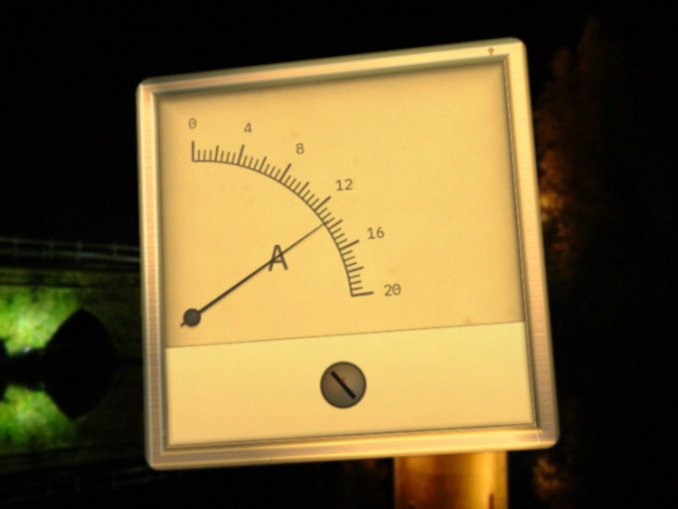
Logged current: 13.5 (A)
